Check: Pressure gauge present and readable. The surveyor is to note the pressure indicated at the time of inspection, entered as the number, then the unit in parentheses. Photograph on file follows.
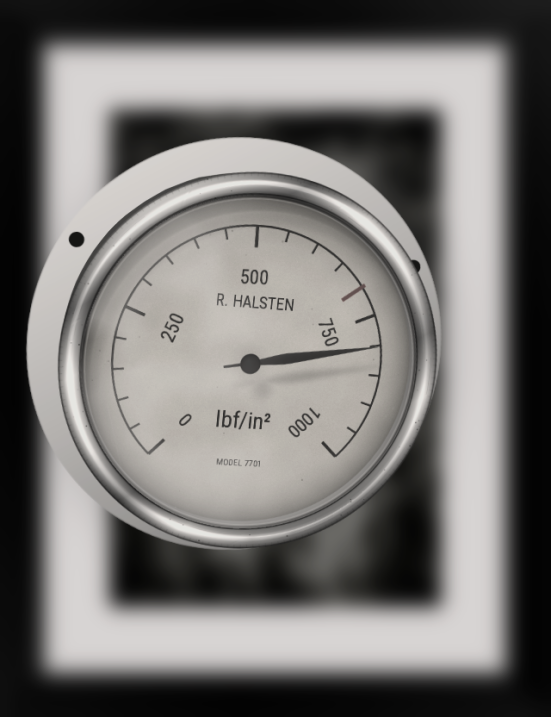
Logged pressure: 800 (psi)
